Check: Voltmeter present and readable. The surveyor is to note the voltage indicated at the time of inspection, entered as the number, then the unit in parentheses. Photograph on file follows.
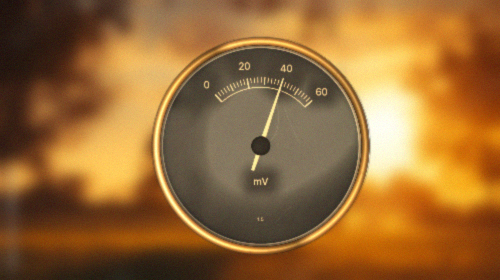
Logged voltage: 40 (mV)
